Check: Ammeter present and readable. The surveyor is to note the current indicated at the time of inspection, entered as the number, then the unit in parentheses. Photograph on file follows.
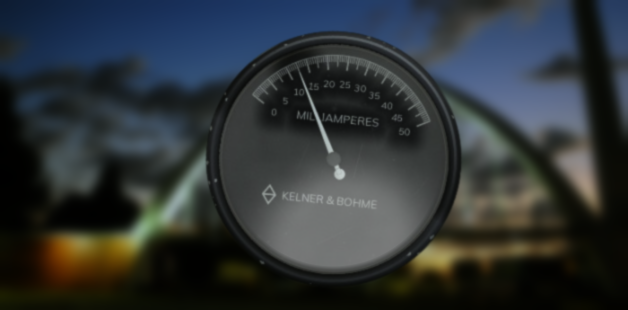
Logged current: 12.5 (mA)
